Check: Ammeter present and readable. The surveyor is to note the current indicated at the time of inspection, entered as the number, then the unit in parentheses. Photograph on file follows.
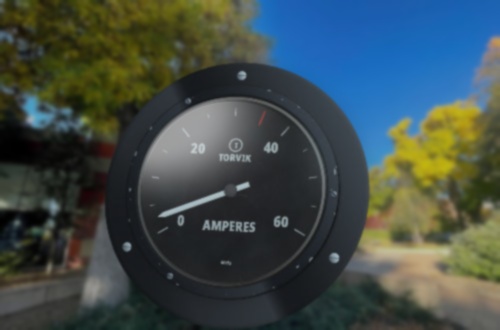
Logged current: 2.5 (A)
